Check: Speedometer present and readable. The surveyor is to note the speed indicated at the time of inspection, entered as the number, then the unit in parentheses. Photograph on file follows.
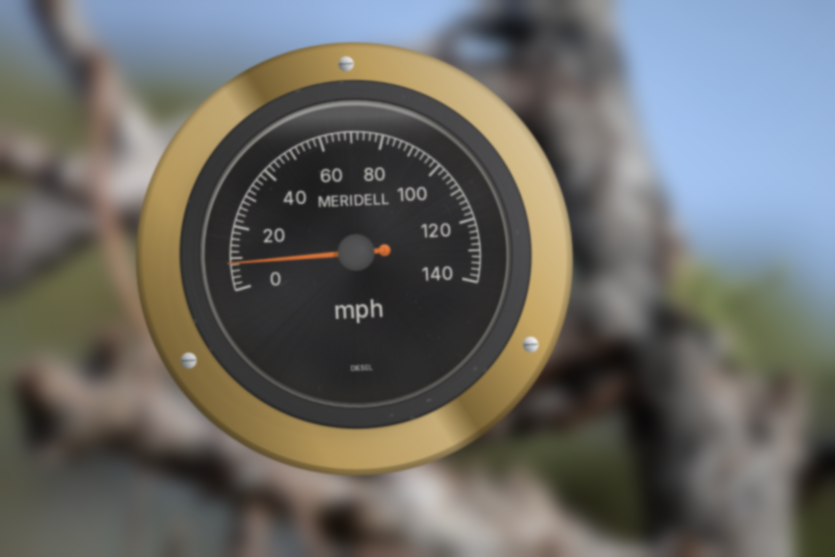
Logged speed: 8 (mph)
